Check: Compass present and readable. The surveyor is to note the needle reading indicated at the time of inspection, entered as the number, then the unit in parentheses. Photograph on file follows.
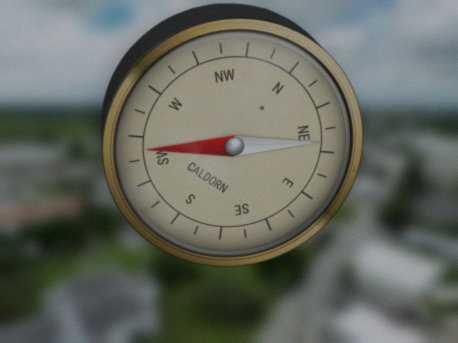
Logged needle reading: 232.5 (°)
